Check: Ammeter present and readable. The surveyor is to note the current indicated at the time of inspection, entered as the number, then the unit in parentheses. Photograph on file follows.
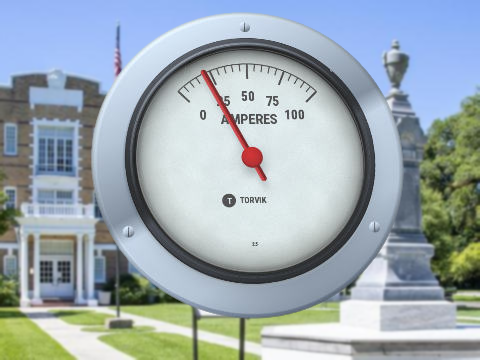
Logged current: 20 (A)
